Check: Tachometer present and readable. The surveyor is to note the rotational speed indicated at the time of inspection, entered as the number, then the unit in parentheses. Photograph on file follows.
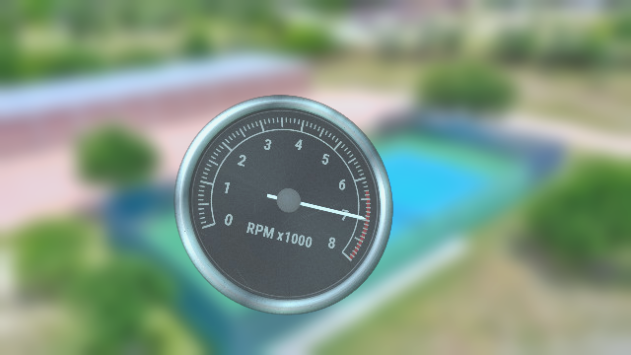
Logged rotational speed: 7000 (rpm)
